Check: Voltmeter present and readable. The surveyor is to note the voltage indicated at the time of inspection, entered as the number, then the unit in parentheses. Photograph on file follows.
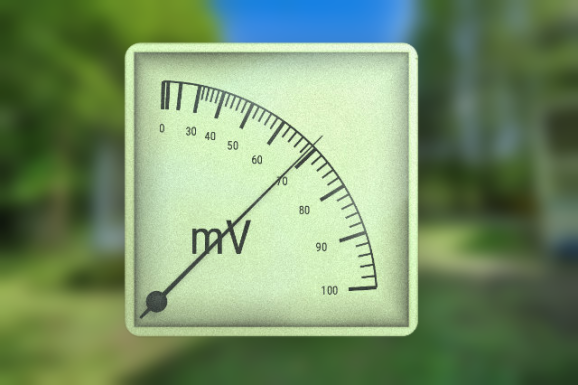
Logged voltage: 69 (mV)
